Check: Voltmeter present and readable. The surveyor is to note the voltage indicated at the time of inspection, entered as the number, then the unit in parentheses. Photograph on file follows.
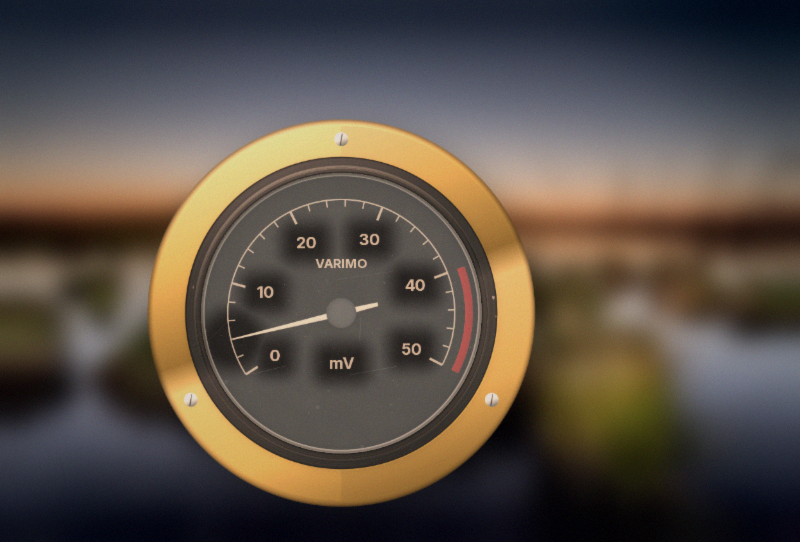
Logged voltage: 4 (mV)
